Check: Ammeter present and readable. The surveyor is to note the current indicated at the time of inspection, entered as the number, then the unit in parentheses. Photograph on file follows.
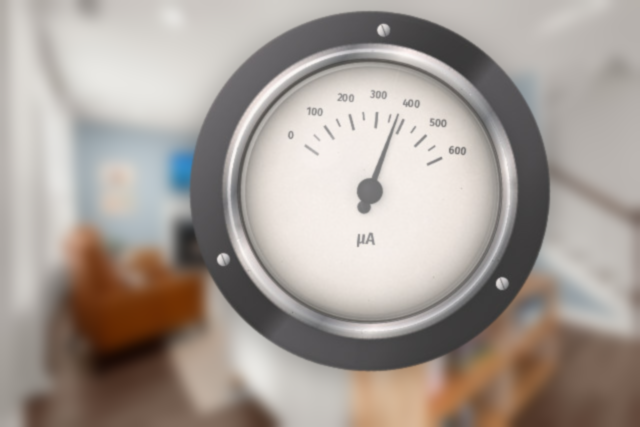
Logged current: 375 (µA)
